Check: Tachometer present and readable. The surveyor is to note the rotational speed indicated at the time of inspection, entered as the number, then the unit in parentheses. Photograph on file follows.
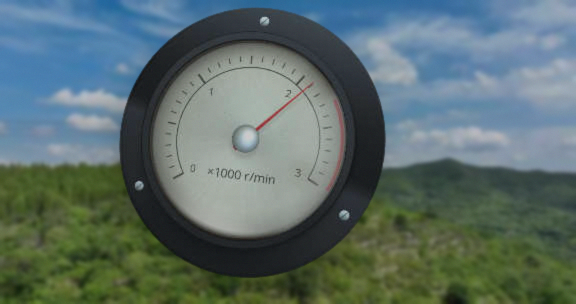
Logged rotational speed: 2100 (rpm)
